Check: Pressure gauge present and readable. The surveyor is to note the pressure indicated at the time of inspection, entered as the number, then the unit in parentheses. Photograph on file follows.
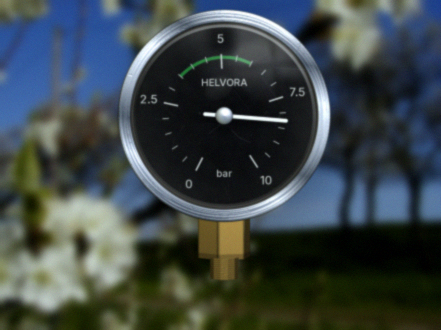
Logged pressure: 8.25 (bar)
